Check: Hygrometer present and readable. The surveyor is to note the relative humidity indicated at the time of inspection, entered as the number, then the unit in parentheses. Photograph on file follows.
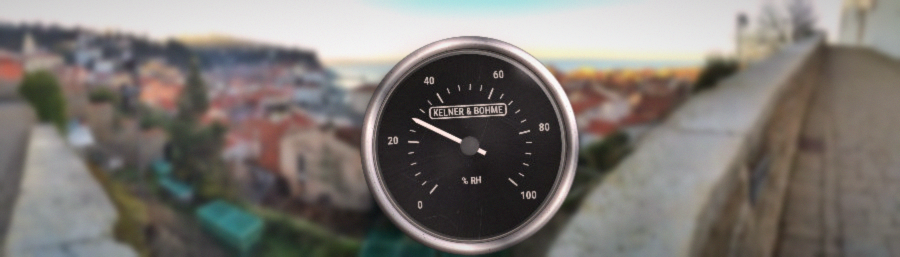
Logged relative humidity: 28 (%)
